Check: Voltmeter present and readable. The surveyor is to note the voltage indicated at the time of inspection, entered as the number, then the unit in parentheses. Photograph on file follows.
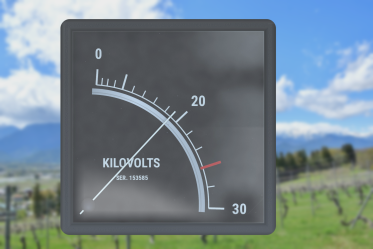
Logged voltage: 19 (kV)
